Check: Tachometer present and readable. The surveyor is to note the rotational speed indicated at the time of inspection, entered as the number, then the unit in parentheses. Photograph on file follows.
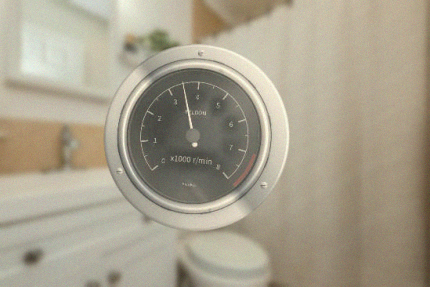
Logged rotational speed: 3500 (rpm)
